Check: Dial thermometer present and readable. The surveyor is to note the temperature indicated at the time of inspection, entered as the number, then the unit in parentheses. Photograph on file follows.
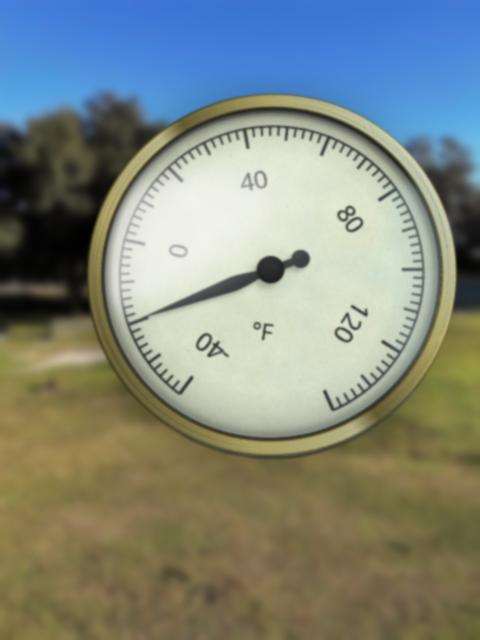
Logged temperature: -20 (°F)
